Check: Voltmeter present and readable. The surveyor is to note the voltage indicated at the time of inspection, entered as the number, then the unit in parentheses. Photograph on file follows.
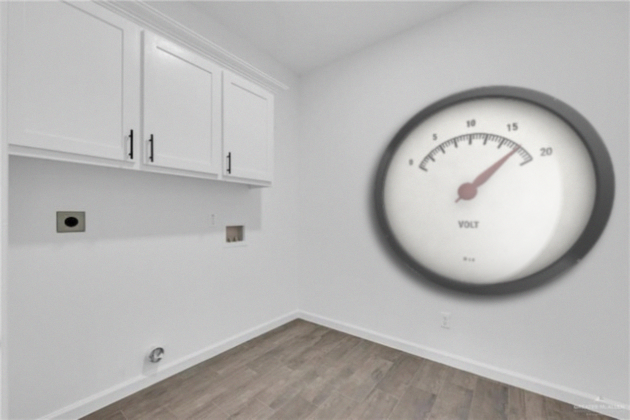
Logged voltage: 17.5 (V)
